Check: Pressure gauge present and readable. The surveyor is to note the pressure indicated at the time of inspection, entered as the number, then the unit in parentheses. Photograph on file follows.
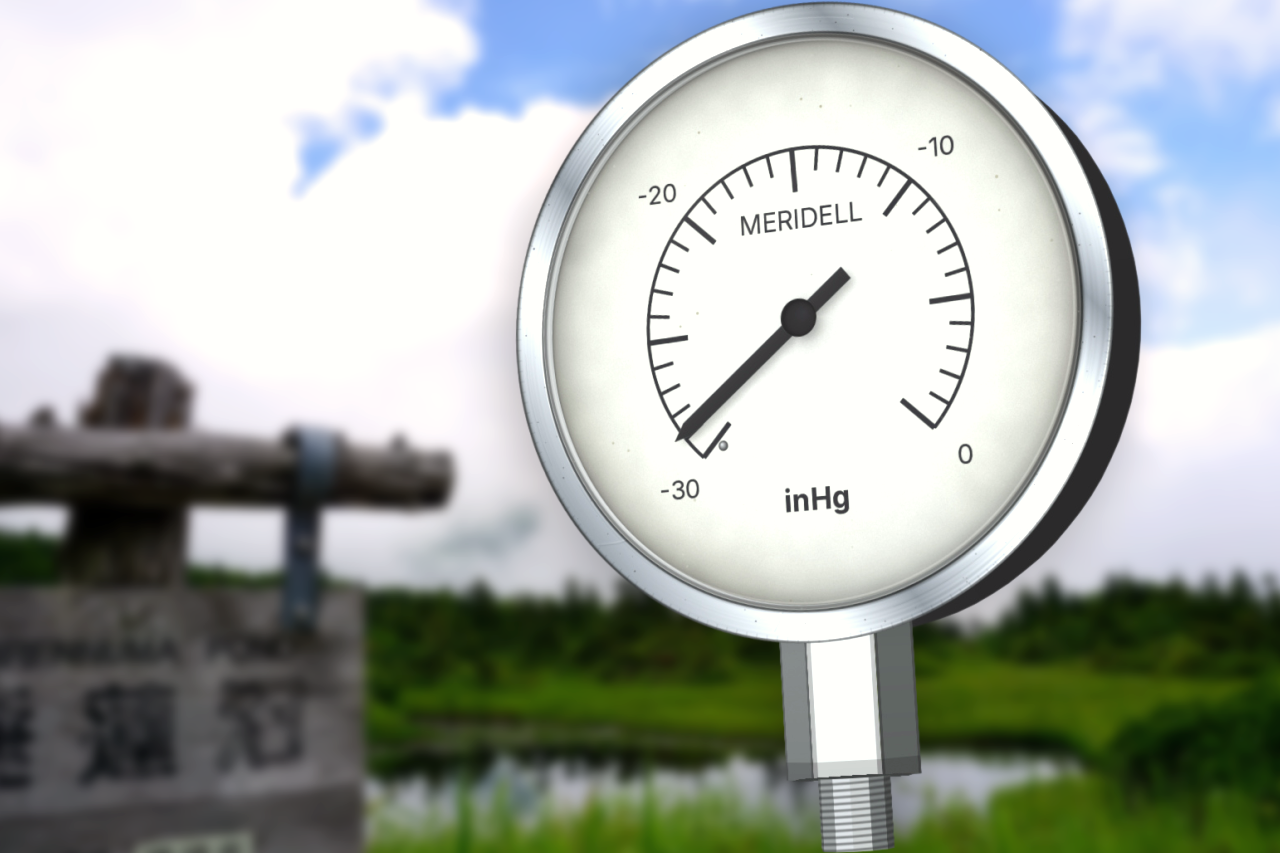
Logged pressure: -29 (inHg)
